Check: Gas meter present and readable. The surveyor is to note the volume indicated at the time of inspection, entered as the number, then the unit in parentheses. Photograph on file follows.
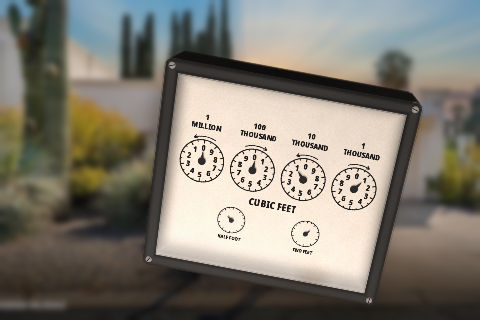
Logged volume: 1100 (ft³)
